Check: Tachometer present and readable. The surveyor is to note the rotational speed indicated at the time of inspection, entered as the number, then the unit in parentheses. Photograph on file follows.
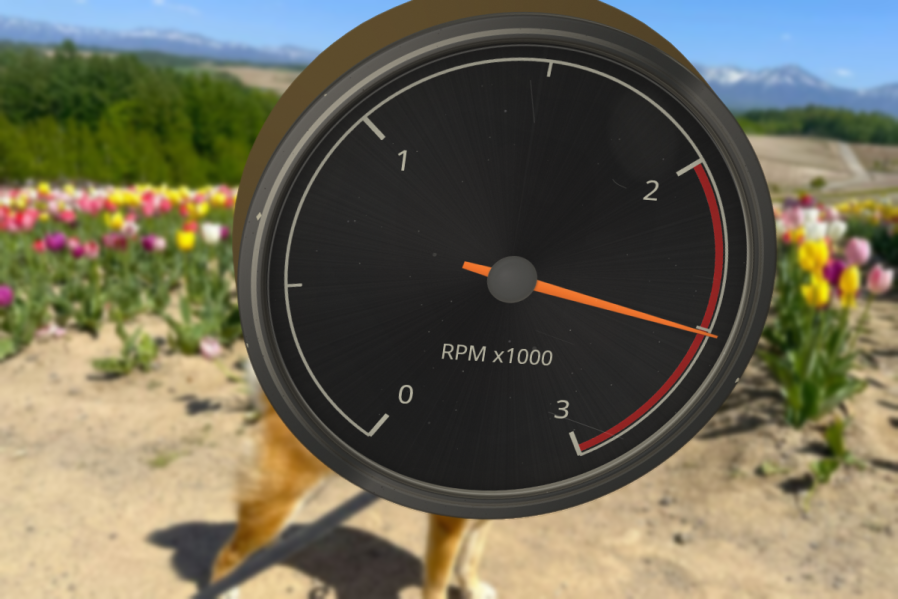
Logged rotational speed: 2500 (rpm)
